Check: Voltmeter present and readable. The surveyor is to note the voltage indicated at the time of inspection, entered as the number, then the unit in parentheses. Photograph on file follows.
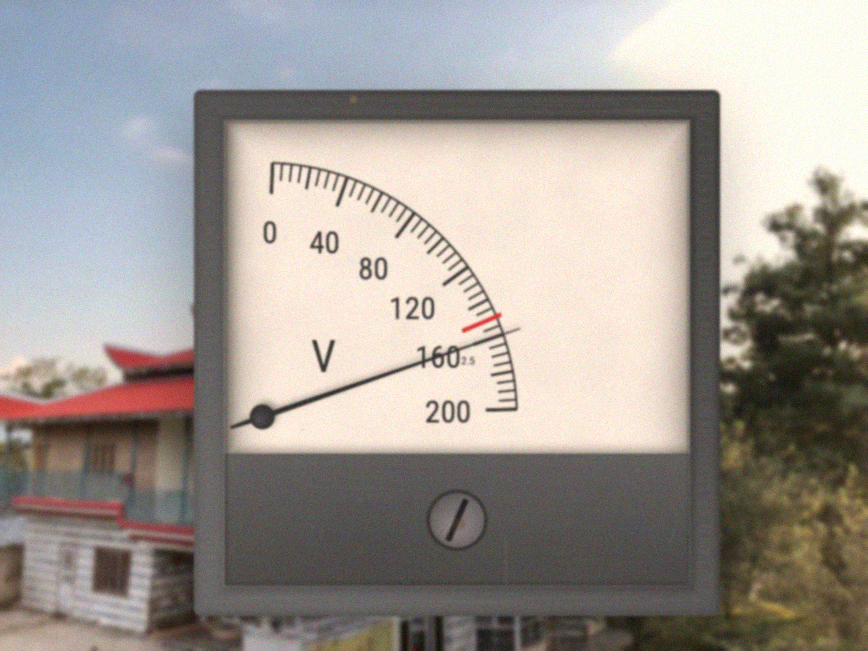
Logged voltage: 160 (V)
